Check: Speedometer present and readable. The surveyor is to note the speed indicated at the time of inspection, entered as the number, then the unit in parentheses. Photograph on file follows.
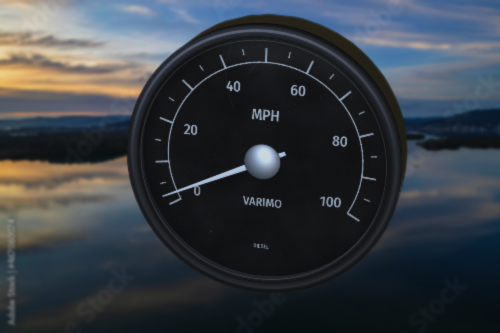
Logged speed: 2.5 (mph)
